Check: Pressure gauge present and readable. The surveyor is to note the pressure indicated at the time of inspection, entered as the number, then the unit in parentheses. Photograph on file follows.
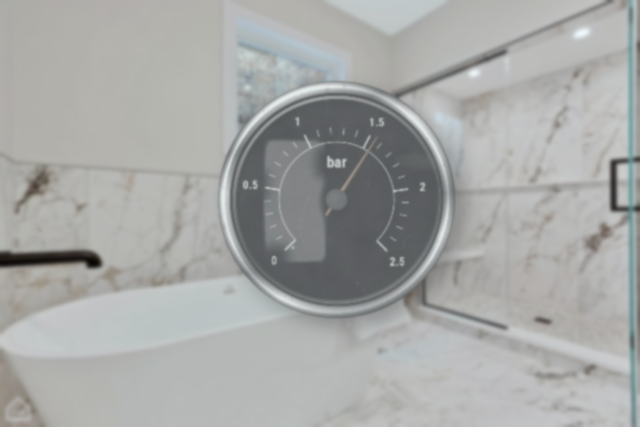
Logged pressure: 1.55 (bar)
